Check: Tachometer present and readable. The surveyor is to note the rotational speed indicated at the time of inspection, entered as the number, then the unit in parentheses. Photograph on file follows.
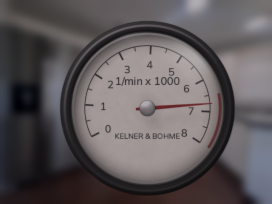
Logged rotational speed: 6750 (rpm)
